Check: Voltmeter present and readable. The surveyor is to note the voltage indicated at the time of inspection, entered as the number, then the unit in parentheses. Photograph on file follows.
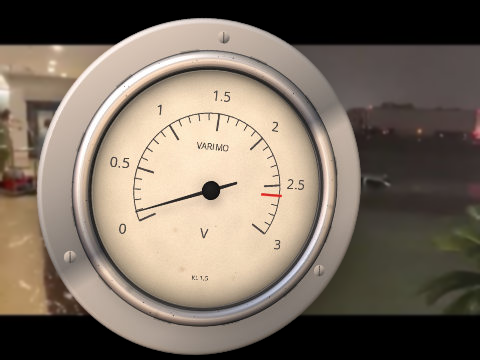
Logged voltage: 0.1 (V)
